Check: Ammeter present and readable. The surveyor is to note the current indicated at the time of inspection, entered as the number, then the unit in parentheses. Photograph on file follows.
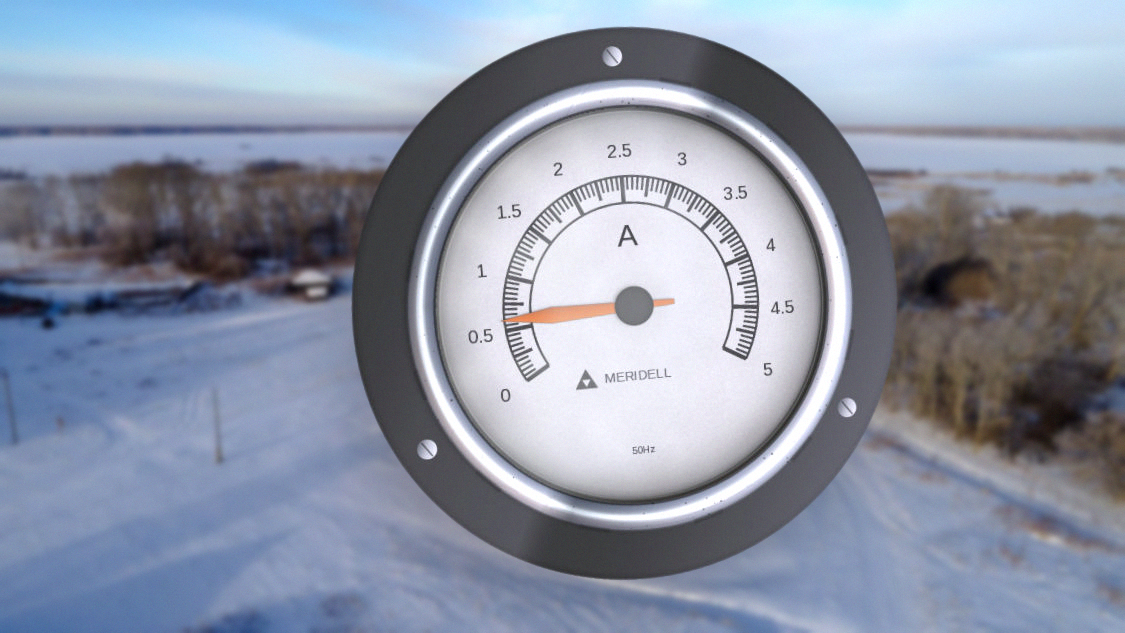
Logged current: 0.6 (A)
